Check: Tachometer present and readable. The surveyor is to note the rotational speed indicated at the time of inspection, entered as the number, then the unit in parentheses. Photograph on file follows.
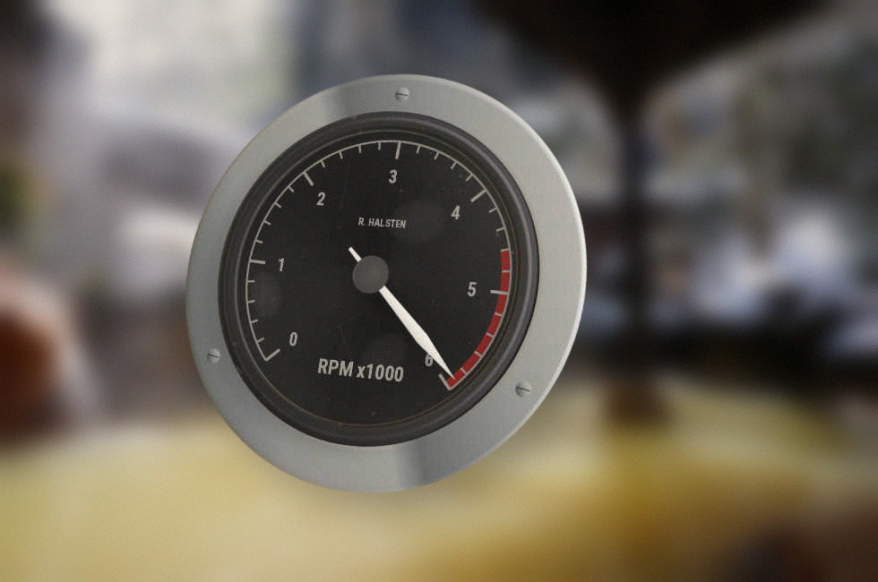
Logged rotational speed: 5900 (rpm)
